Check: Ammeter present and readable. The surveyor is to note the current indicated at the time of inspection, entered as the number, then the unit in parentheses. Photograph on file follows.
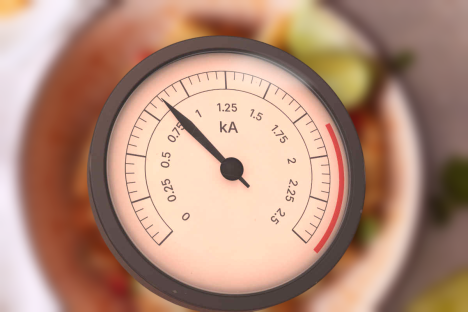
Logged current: 0.85 (kA)
